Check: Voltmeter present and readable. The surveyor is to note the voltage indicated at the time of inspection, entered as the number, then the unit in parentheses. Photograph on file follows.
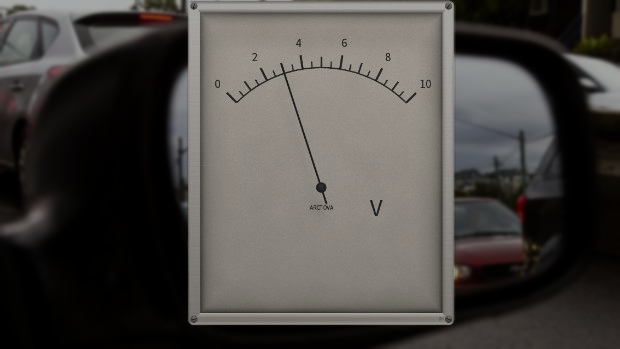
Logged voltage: 3 (V)
